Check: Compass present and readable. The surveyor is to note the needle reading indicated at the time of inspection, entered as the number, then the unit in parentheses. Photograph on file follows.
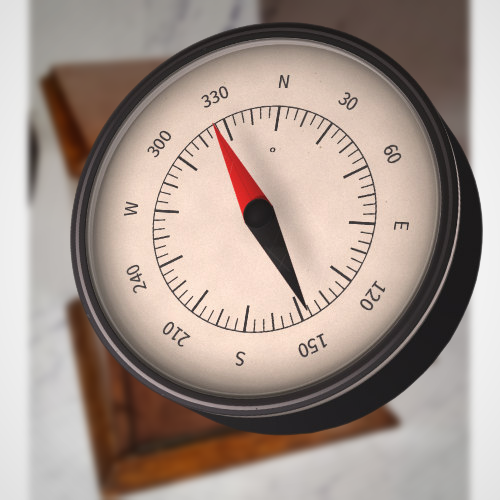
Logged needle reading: 325 (°)
